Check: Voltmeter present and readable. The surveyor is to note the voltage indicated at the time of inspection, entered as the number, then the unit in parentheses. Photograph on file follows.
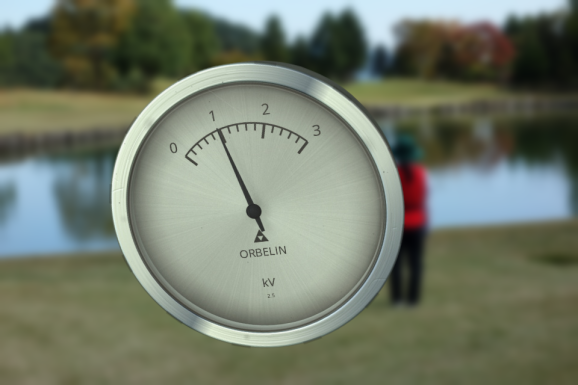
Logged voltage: 1 (kV)
